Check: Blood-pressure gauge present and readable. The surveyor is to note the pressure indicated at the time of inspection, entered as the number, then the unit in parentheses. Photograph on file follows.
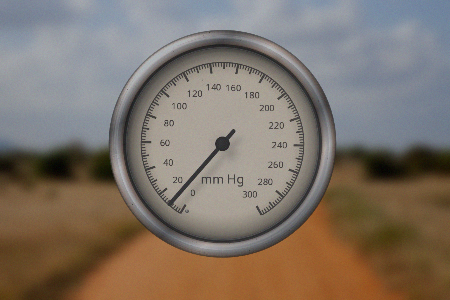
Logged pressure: 10 (mmHg)
